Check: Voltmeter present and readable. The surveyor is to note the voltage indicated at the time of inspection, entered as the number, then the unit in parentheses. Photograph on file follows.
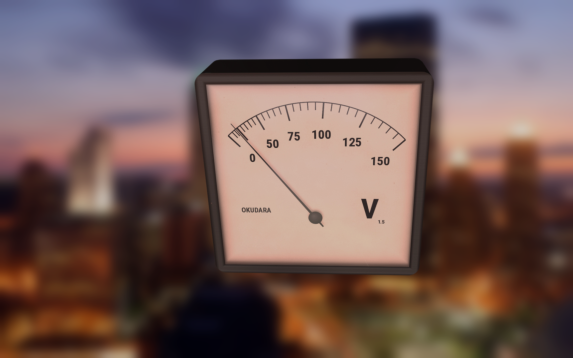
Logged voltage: 25 (V)
